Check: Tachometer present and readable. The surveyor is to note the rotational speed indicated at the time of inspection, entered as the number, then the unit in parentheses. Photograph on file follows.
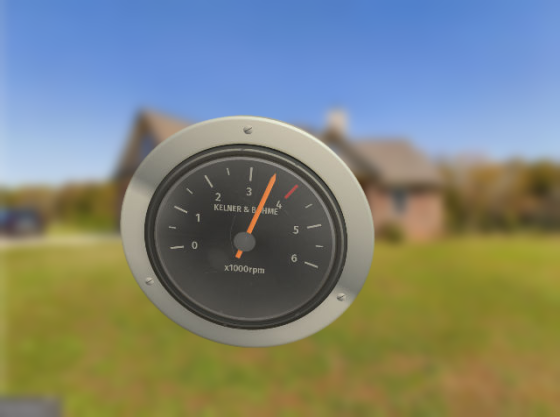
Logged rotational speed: 3500 (rpm)
